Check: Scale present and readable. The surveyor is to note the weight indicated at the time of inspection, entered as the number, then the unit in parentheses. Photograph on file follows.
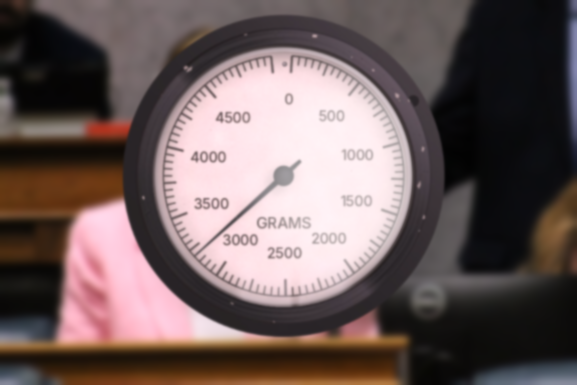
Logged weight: 3200 (g)
